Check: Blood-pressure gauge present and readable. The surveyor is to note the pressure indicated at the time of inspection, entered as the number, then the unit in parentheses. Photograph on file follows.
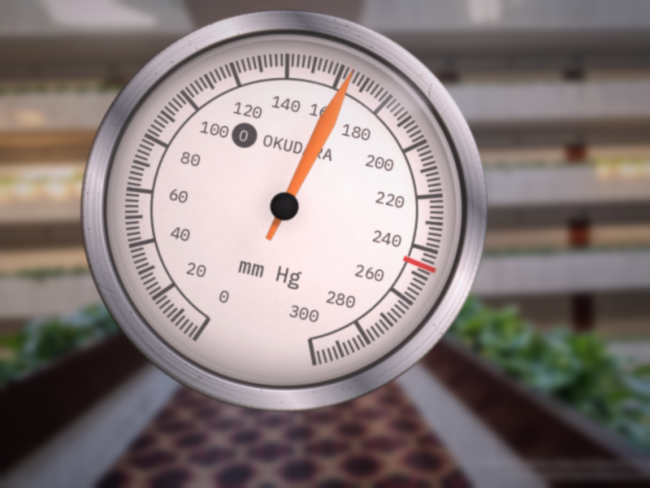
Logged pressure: 164 (mmHg)
